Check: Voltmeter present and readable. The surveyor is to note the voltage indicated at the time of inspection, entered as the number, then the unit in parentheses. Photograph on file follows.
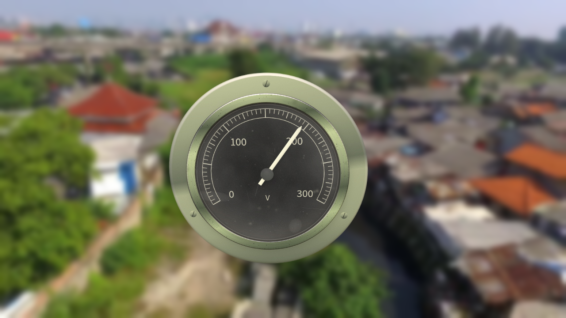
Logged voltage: 195 (V)
